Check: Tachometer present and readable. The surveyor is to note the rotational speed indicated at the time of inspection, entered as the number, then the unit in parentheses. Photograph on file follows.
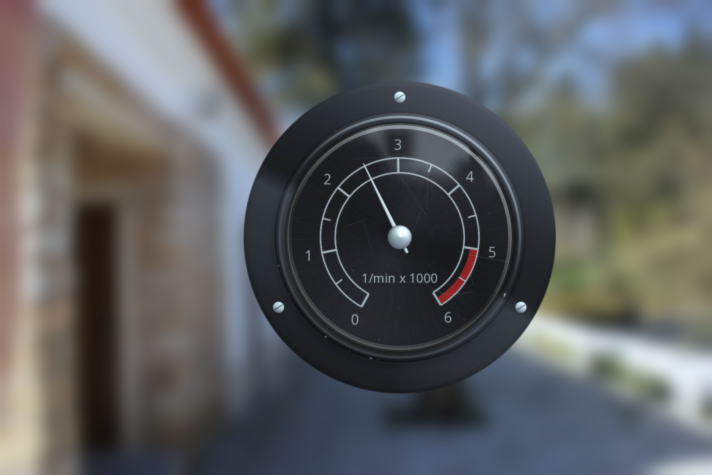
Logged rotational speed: 2500 (rpm)
